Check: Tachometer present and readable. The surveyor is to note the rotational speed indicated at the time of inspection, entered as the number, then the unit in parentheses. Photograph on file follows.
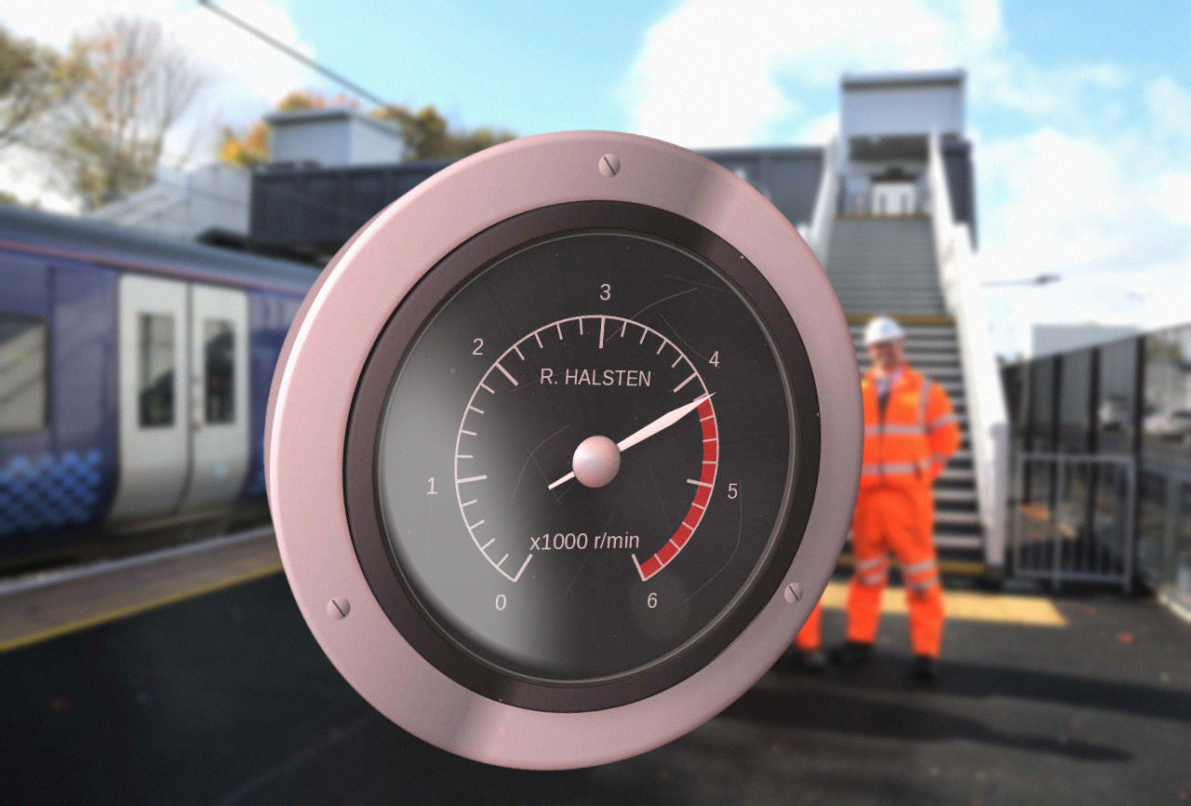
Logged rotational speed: 4200 (rpm)
